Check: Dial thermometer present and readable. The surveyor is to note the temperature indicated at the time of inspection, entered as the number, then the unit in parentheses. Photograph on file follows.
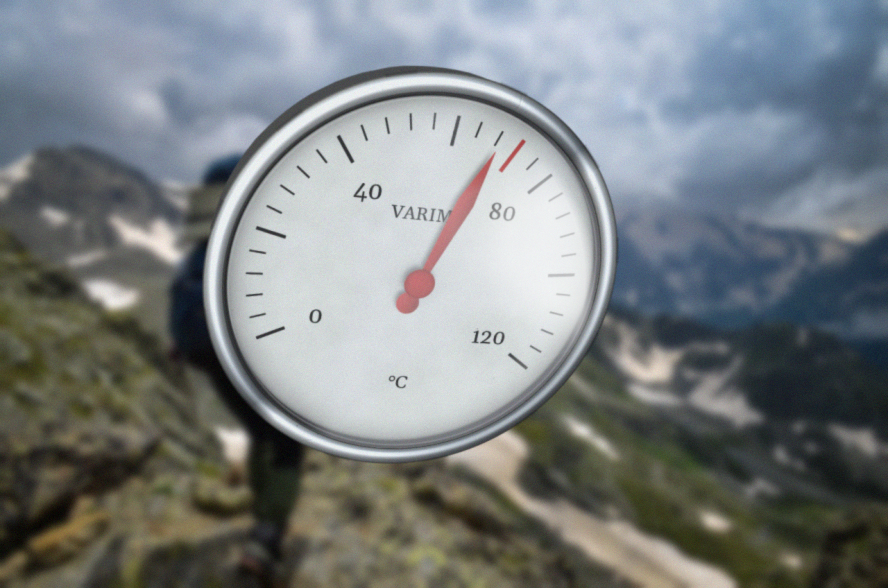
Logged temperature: 68 (°C)
